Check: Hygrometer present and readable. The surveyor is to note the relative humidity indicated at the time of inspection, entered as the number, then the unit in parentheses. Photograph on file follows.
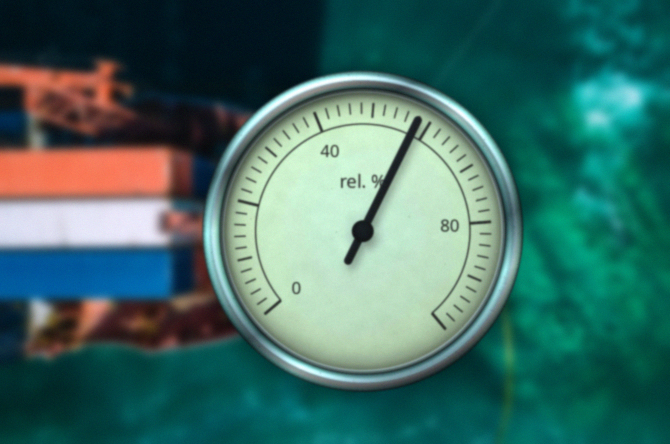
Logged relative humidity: 58 (%)
